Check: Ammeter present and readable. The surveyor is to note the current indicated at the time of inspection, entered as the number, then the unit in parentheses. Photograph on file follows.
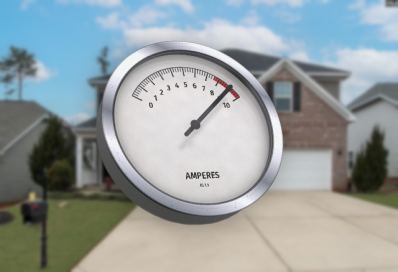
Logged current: 9 (A)
